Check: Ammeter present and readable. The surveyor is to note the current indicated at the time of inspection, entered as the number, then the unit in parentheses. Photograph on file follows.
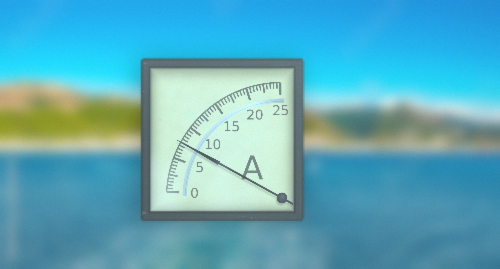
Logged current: 7.5 (A)
